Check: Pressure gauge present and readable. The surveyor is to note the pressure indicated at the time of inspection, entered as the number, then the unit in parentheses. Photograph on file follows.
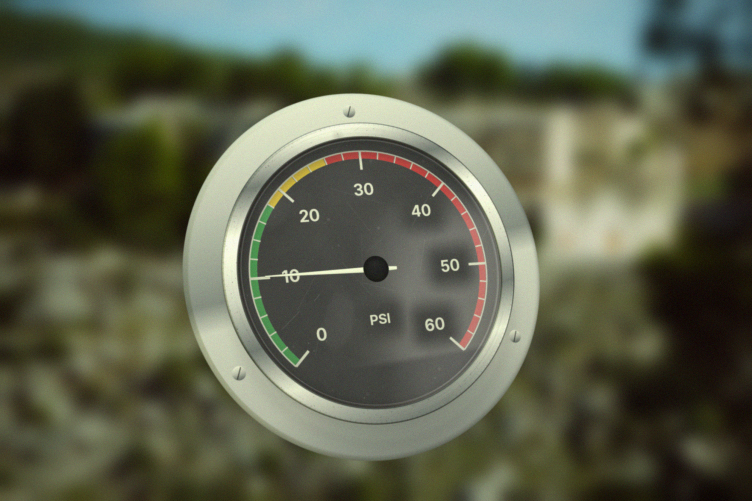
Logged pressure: 10 (psi)
